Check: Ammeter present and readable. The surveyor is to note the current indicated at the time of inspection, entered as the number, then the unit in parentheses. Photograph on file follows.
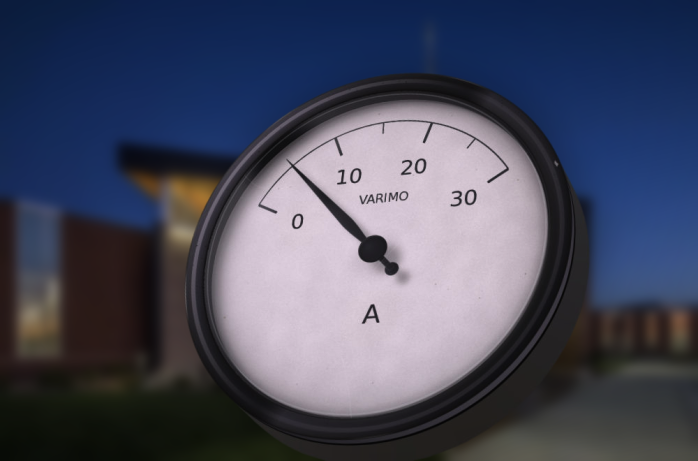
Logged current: 5 (A)
